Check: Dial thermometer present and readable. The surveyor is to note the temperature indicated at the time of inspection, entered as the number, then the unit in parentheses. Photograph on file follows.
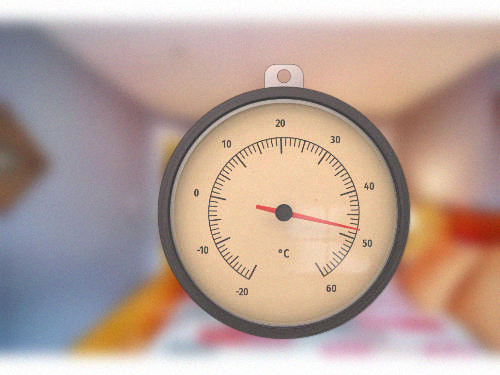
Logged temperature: 48 (°C)
